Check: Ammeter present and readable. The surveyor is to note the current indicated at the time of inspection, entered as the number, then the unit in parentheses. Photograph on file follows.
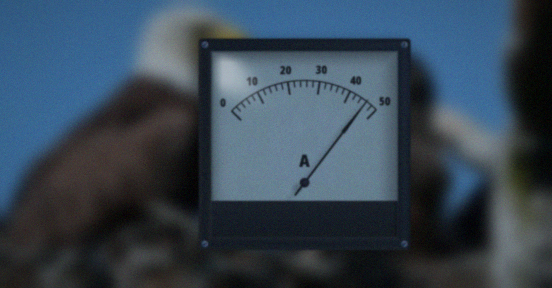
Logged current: 46 (A)
